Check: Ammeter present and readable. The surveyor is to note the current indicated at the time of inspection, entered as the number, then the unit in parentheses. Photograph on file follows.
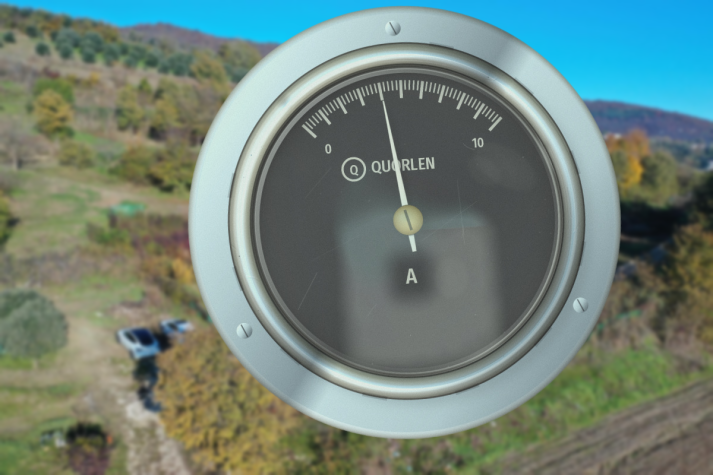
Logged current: 4 (A)
